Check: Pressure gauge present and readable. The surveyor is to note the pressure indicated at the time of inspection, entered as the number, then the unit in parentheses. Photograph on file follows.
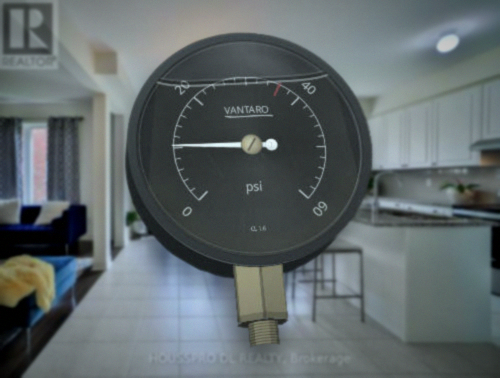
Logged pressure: 10 (psi)
